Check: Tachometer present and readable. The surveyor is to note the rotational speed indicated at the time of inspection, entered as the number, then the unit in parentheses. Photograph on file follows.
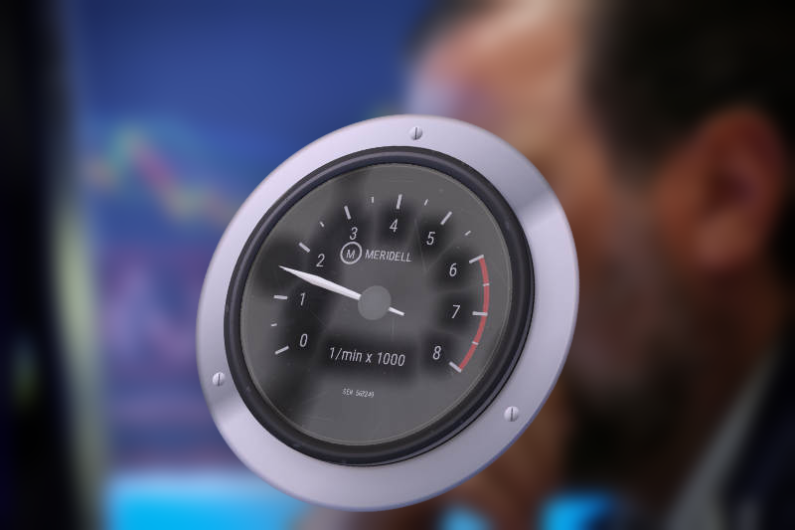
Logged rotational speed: 1500 (rpm)
